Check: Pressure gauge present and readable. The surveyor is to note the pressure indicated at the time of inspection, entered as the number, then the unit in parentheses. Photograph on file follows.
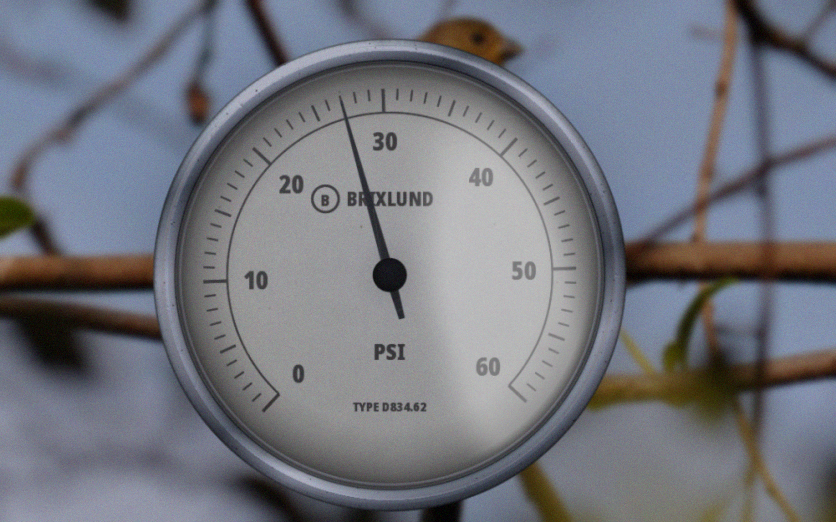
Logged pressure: 27 (psi)
